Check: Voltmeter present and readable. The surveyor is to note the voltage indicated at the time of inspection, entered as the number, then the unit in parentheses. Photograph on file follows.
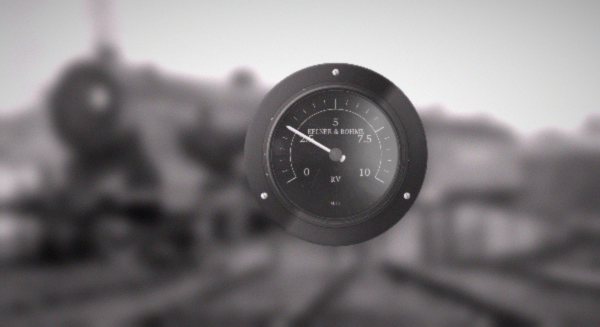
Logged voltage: 2.5 (kV)
